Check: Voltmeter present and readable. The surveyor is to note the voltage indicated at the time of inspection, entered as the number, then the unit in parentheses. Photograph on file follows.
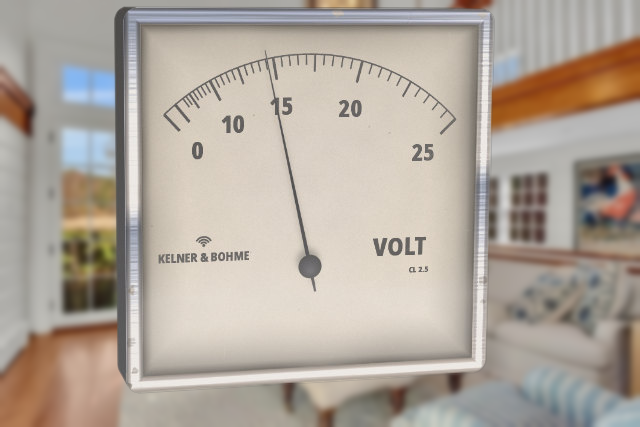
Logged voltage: 14.5 (V)
